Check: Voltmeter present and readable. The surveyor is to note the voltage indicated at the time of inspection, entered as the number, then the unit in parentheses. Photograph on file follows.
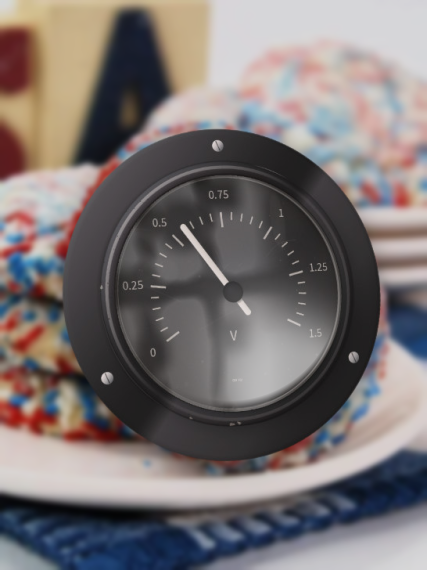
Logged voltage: 0.55 (V)
